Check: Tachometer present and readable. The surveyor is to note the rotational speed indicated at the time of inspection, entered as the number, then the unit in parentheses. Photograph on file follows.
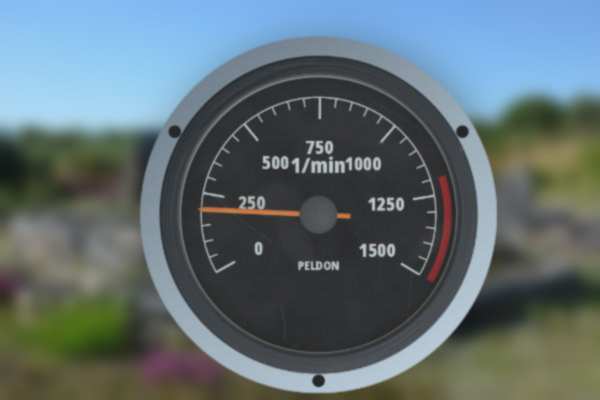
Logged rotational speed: 200 (rpm)
